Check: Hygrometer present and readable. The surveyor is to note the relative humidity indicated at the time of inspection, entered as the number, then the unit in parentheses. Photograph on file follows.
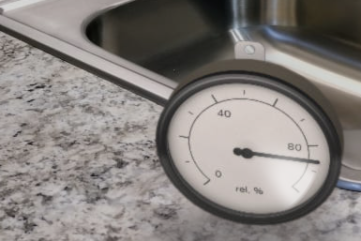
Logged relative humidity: 85 (%)
